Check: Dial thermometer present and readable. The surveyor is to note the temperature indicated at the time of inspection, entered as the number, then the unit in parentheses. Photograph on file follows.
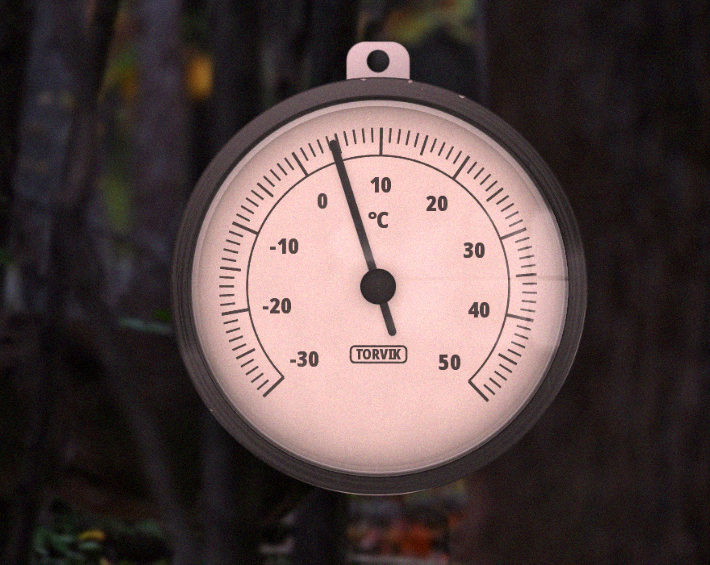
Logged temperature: 4.5 (°C)
